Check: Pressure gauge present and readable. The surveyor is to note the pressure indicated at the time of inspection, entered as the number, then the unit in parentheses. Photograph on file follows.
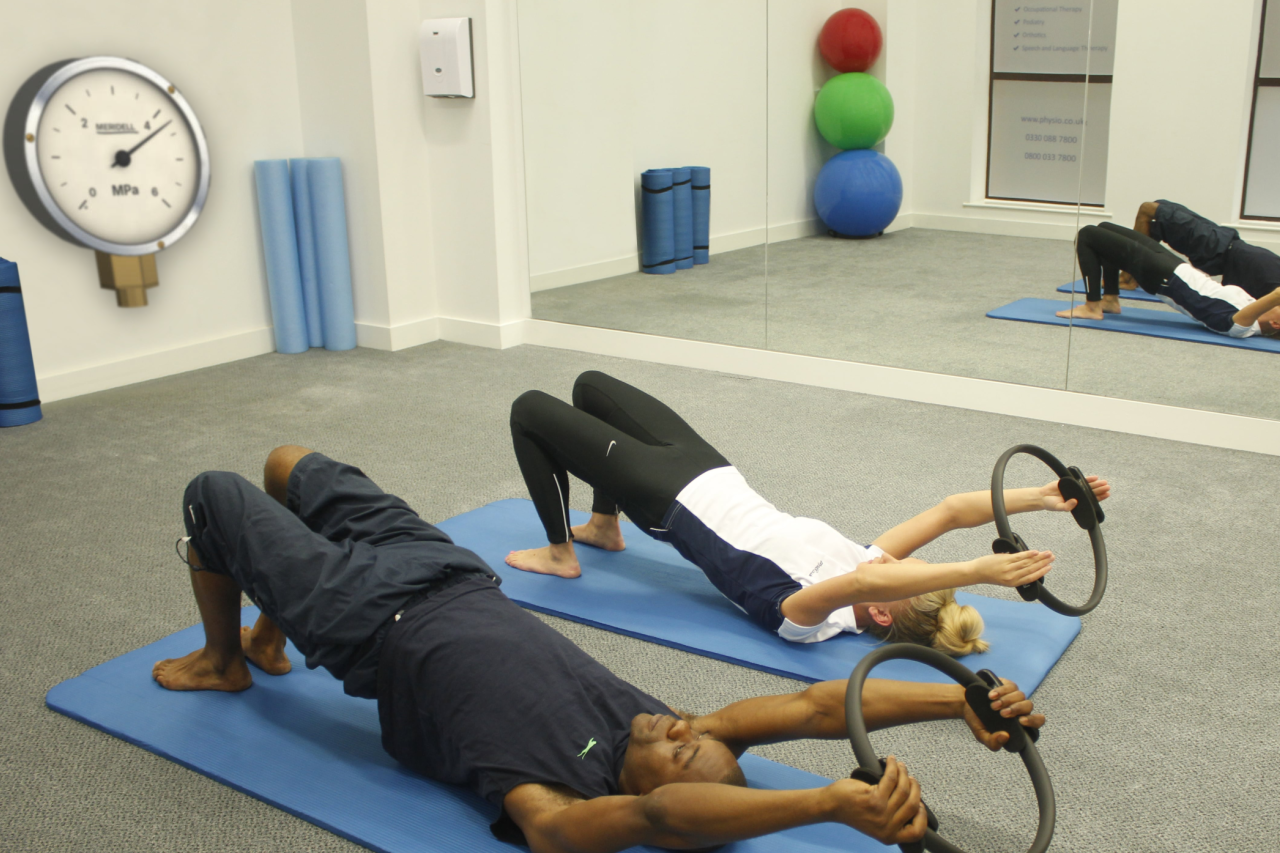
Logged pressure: 4.25 (MPa)
